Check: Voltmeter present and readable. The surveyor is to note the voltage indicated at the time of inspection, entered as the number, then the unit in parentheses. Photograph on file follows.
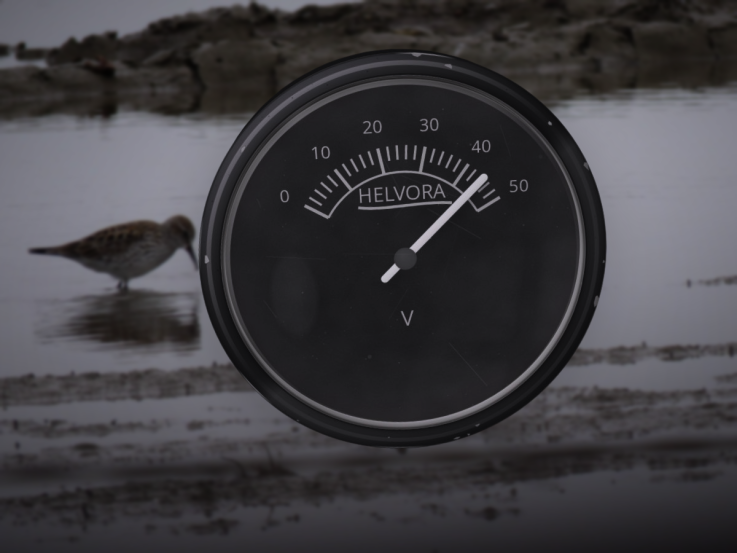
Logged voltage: 44 (V)
